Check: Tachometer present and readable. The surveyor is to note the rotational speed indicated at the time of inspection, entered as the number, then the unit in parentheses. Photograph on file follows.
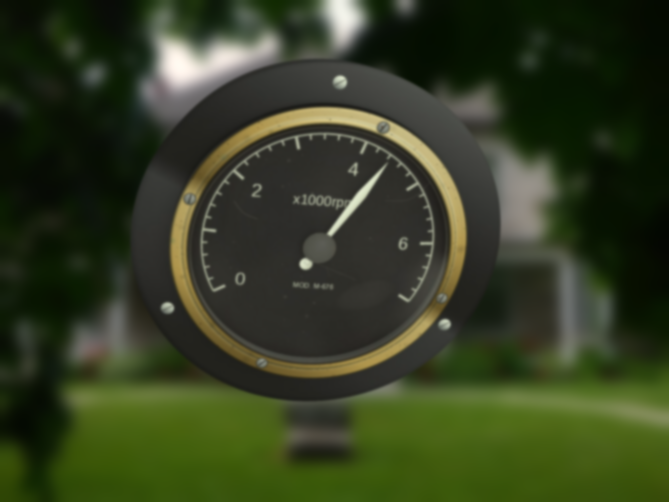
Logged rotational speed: 4400 (rpm)
